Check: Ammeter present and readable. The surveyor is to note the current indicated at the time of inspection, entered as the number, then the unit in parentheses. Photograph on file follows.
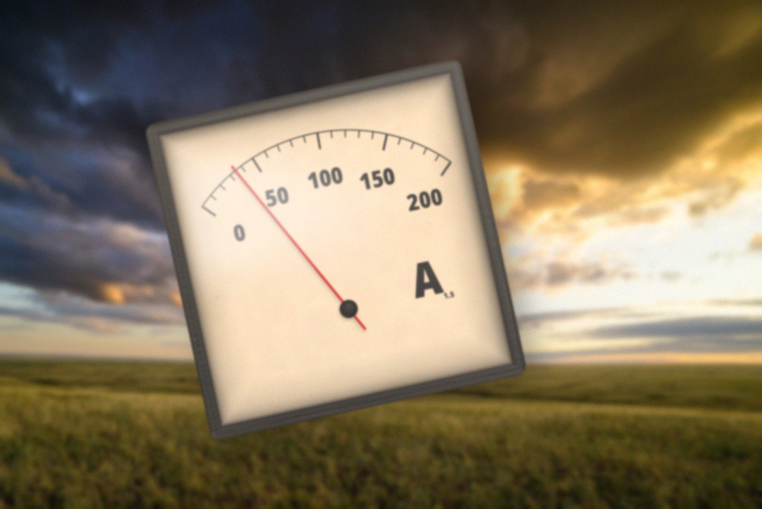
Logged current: 35 (A)
